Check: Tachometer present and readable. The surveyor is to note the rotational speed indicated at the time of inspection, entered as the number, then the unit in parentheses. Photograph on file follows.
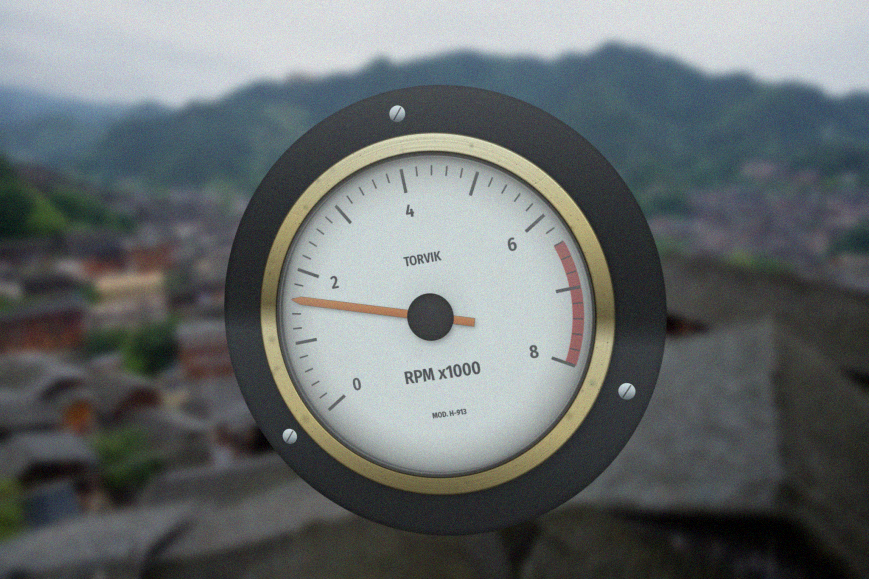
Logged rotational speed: 1600 (rpm)
